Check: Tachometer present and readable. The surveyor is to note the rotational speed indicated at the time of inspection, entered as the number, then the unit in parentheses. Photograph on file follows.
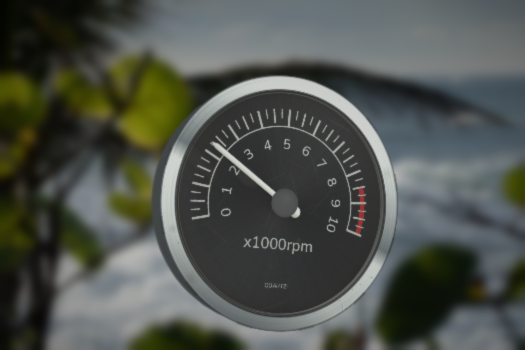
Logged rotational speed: 2250 (rpm)
